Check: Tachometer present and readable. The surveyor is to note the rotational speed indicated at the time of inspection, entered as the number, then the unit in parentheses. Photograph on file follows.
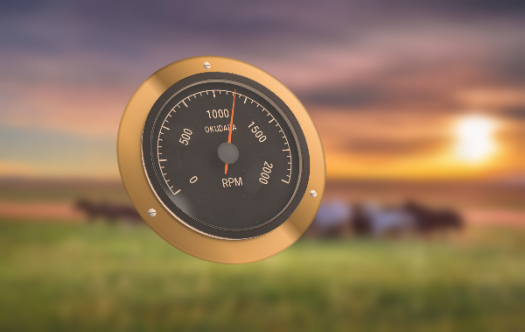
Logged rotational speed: 1150 (rpm)
